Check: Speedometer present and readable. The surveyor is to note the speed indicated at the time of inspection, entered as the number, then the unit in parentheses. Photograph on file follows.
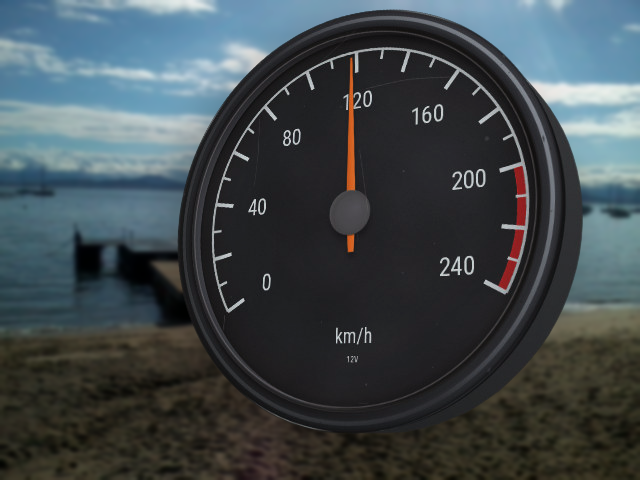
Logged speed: 120 (km/h)
